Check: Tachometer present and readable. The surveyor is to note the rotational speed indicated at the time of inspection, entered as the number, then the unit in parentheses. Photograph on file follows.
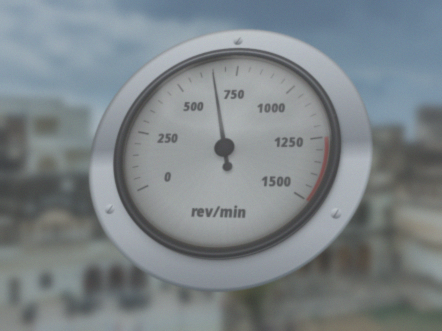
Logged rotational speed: 650 (rpm)
